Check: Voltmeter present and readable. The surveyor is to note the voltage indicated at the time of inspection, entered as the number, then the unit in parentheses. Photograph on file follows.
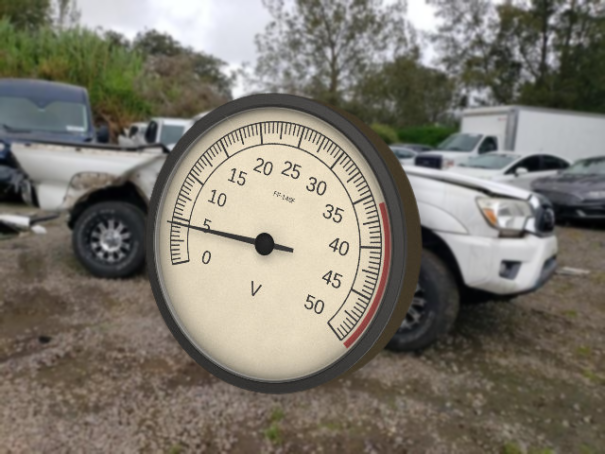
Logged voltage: 4.5 (V)
